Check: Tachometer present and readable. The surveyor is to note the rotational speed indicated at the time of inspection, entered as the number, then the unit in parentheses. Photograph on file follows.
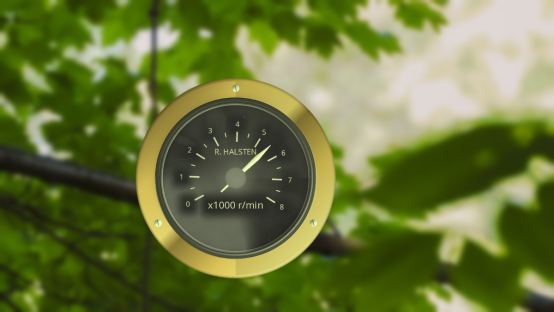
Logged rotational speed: 5500 (rpm)
